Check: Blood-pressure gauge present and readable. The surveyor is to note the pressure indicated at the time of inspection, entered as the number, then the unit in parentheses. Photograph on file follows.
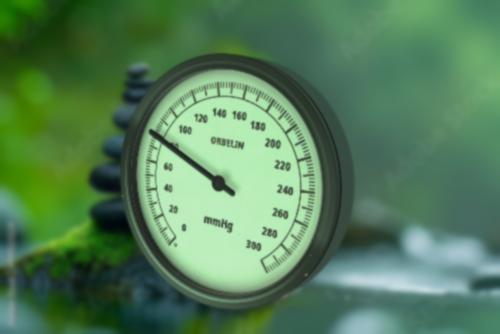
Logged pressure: 80 (mmHg)
